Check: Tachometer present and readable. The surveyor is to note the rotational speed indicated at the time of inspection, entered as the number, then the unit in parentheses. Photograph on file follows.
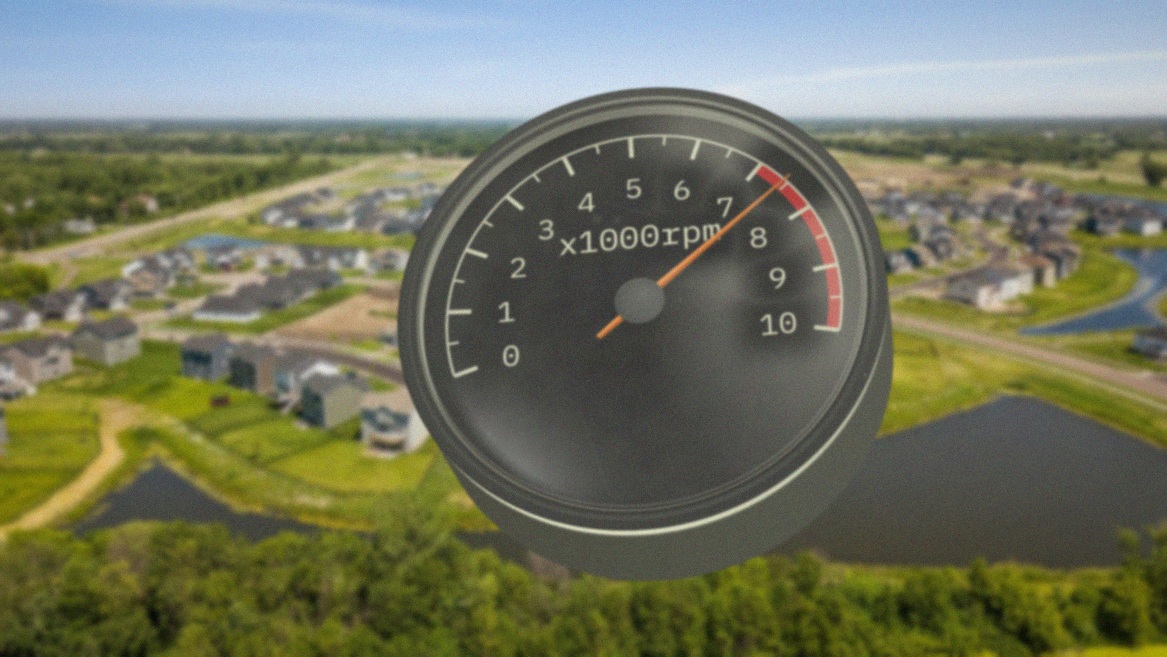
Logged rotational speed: 7500 (rpm)
